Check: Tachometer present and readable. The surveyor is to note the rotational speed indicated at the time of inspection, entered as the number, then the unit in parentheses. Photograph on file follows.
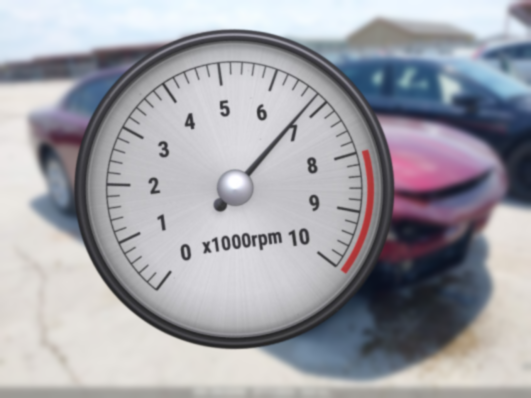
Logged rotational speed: 6800 (rpm)
